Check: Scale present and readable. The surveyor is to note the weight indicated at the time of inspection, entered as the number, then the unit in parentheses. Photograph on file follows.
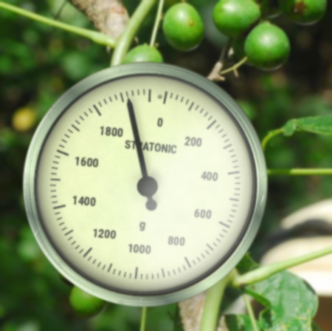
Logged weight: 1920 (g)
